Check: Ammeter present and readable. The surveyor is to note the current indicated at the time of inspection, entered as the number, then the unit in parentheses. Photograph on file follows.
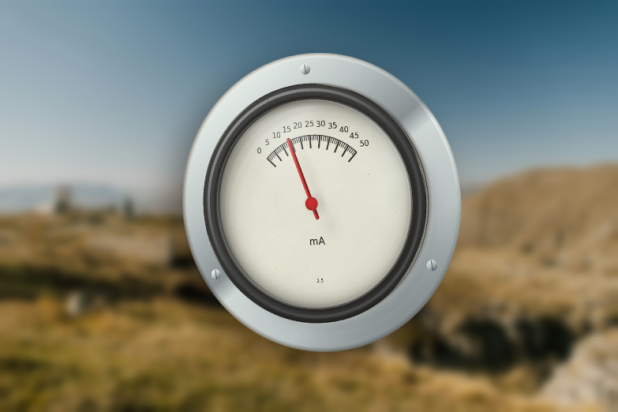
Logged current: 15 (mA)
